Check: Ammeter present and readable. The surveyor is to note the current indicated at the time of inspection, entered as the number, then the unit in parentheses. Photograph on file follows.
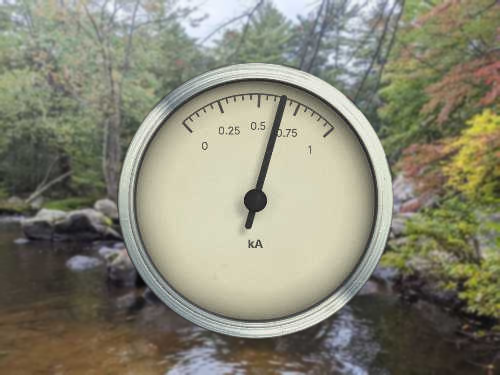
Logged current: 0.65 (kA)
